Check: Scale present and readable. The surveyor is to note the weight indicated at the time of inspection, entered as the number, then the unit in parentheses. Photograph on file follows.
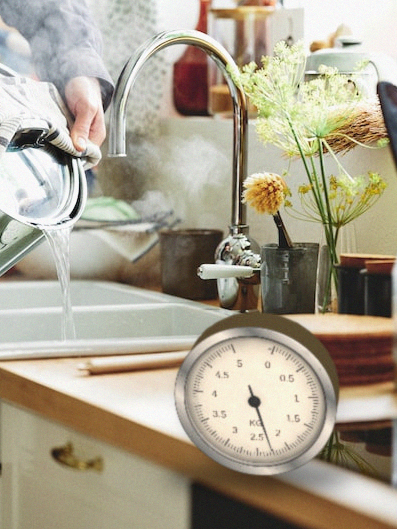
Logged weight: 2.25 (kg)
